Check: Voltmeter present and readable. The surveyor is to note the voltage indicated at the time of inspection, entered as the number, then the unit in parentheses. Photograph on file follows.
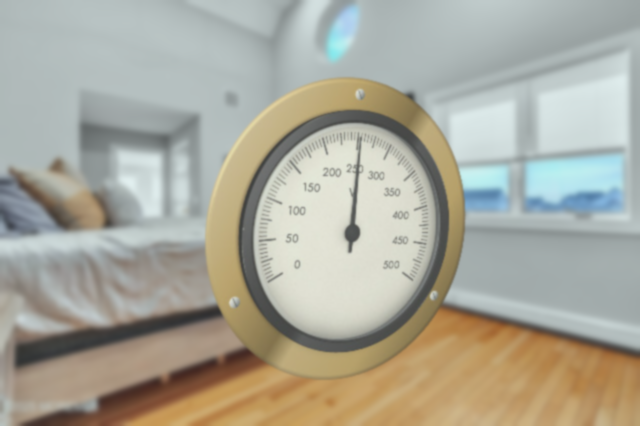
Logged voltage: 250 (V)
